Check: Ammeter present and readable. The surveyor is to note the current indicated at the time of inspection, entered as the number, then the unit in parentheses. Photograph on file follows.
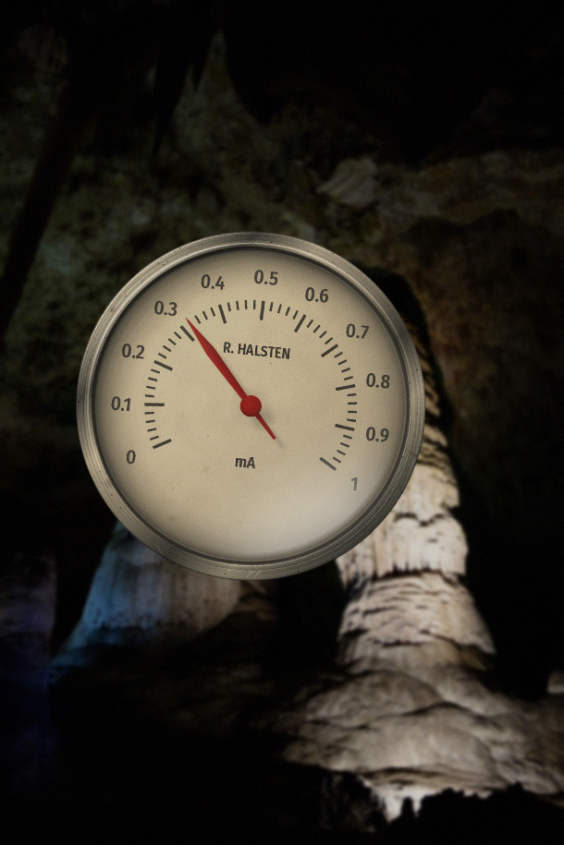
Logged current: 0.32 (mA)
